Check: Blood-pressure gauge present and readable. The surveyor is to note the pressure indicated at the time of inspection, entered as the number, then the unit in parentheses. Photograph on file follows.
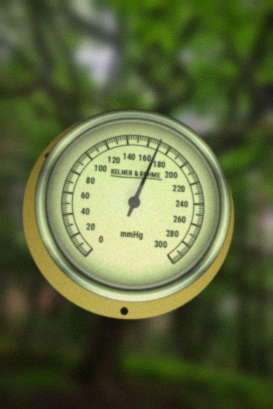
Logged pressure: 170 (mmHg)
